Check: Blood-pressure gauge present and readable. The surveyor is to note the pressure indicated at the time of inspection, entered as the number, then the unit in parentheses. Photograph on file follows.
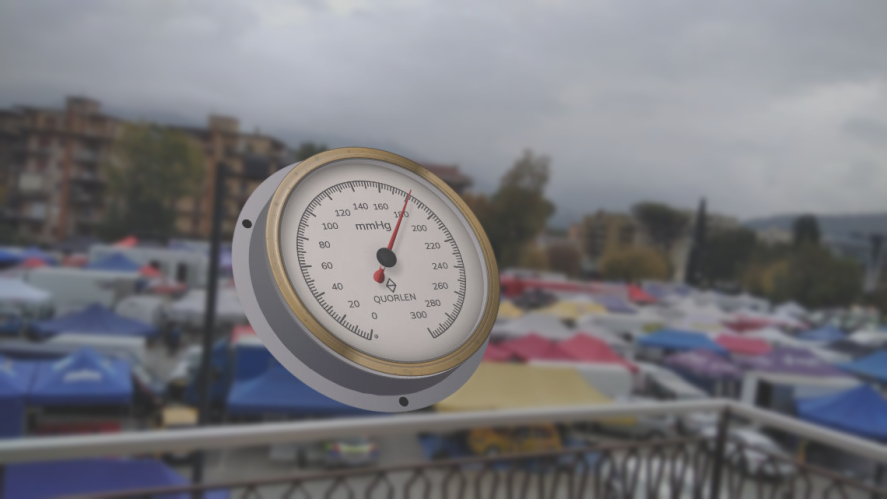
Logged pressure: 180 (mmHg)
